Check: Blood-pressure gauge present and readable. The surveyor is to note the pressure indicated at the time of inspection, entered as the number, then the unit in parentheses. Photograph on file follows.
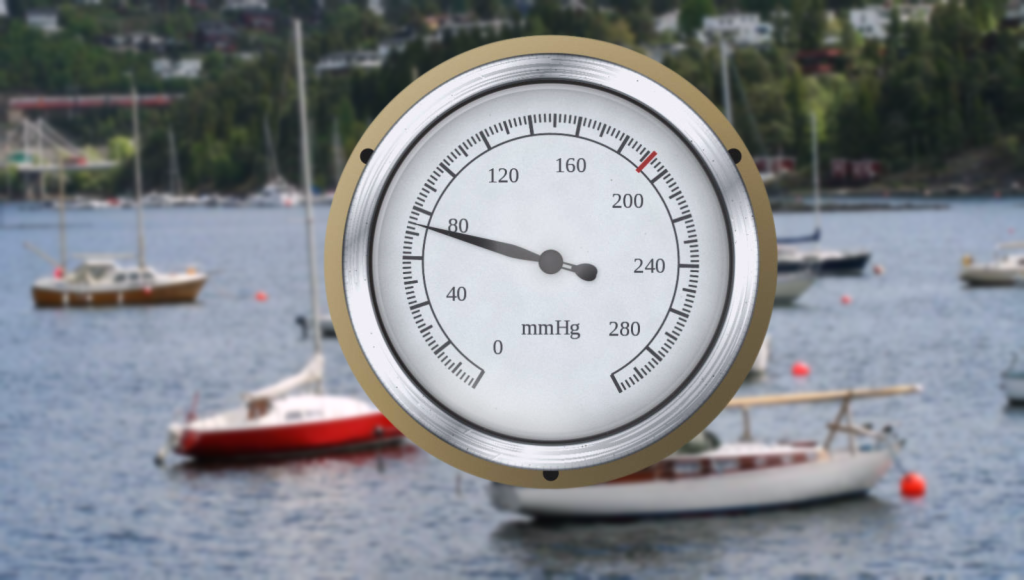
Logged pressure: 74 (mmHg)
